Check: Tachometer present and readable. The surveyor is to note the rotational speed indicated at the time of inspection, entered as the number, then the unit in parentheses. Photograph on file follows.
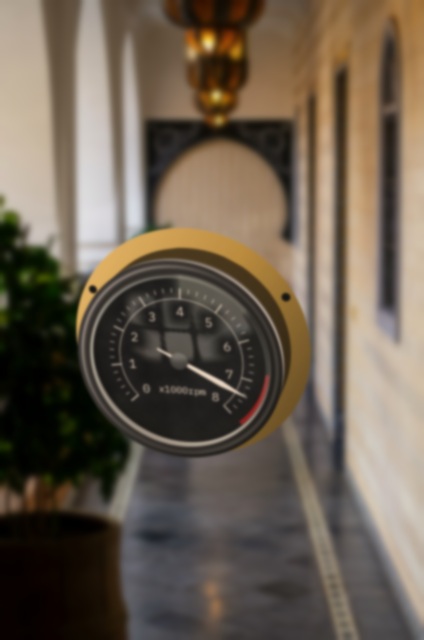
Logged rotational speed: 7400 (rpm)
